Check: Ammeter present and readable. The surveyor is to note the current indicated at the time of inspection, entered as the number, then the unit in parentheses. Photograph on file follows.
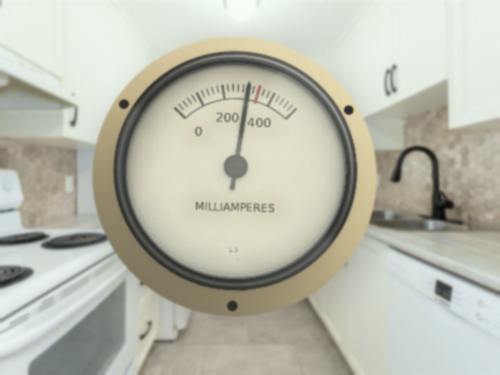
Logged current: 300 (mA)
